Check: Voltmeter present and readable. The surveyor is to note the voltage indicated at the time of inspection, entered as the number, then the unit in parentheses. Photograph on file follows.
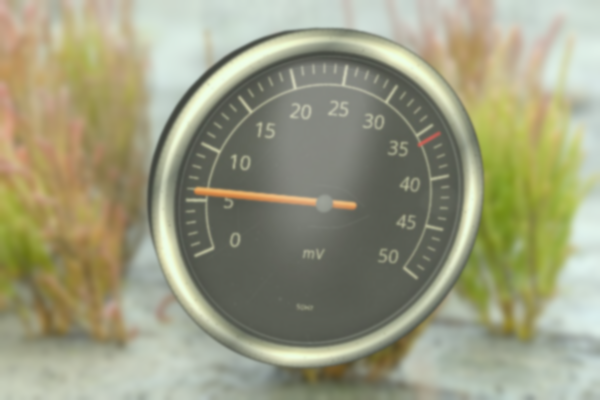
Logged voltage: 6 (mV)
